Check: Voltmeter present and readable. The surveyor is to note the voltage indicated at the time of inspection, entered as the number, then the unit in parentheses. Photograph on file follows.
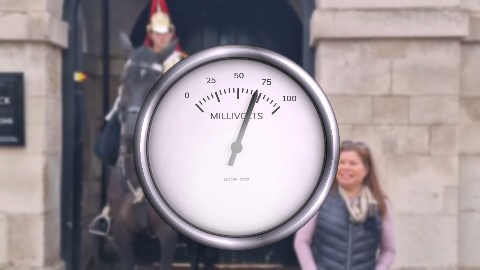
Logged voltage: 70 (mV)
